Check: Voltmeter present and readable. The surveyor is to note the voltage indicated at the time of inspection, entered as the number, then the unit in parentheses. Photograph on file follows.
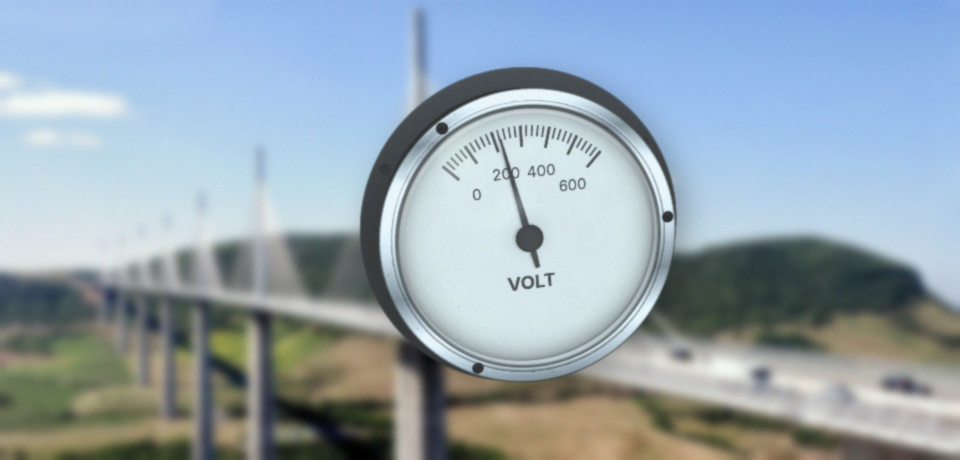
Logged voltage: 220 (V)
